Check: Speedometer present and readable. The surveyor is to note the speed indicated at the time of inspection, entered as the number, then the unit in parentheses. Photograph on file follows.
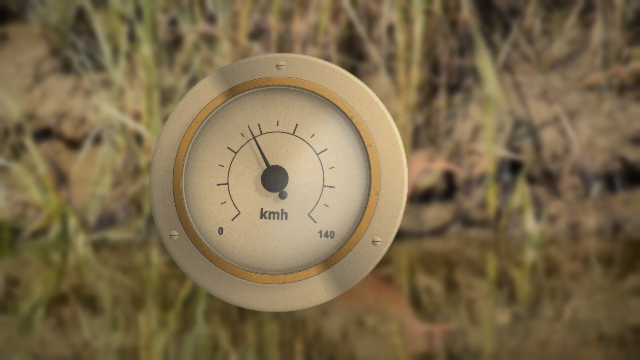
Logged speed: 55 (km/h)
